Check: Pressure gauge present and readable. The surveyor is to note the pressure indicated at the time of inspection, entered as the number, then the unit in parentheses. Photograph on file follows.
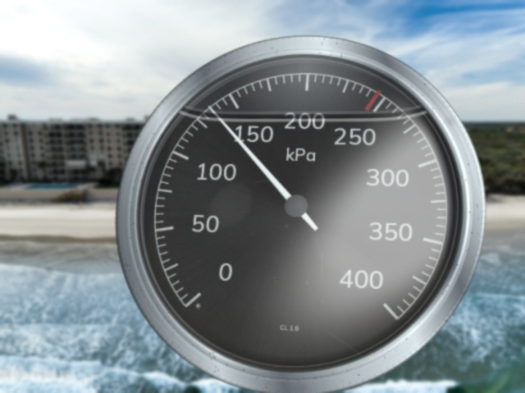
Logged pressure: 135 (kPa)
